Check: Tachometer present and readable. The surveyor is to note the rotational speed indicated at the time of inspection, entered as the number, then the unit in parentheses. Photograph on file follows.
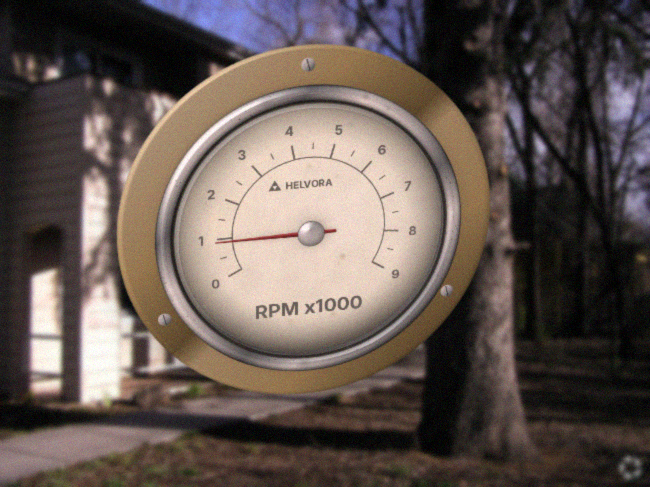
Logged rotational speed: 1000 (rpm)
